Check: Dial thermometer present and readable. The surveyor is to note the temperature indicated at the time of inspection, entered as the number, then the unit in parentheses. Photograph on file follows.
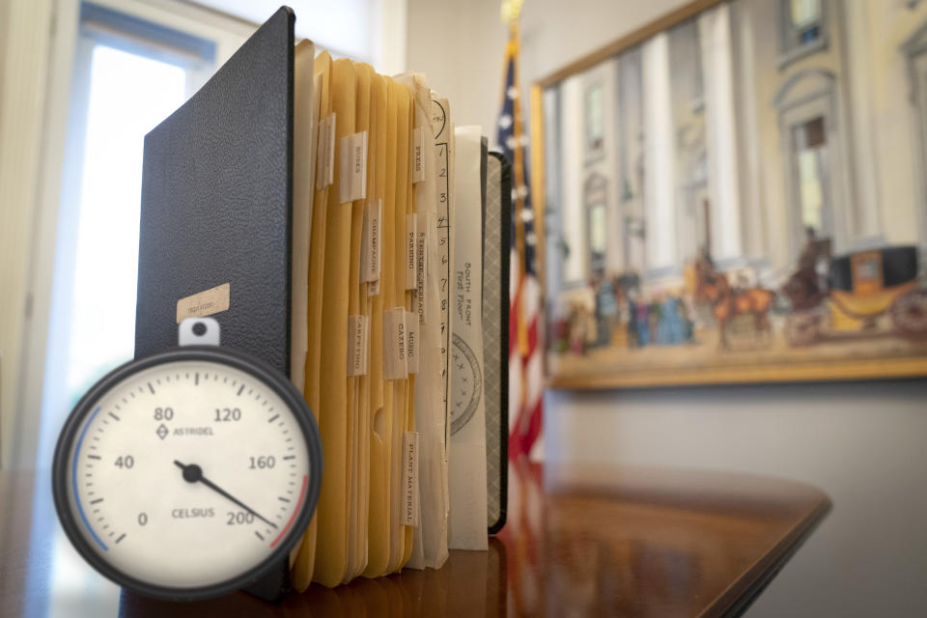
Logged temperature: 192 (°C)
